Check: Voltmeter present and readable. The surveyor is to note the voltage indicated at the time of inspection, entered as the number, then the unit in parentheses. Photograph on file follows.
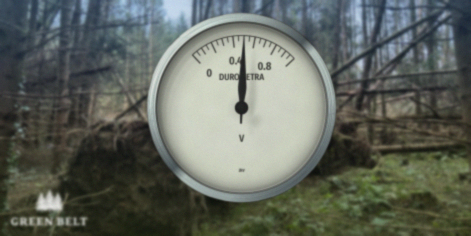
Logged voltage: 0.5 (V)
